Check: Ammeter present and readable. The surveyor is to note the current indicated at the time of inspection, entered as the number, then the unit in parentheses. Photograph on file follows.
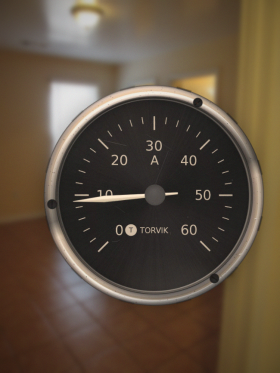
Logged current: 9 (A)
